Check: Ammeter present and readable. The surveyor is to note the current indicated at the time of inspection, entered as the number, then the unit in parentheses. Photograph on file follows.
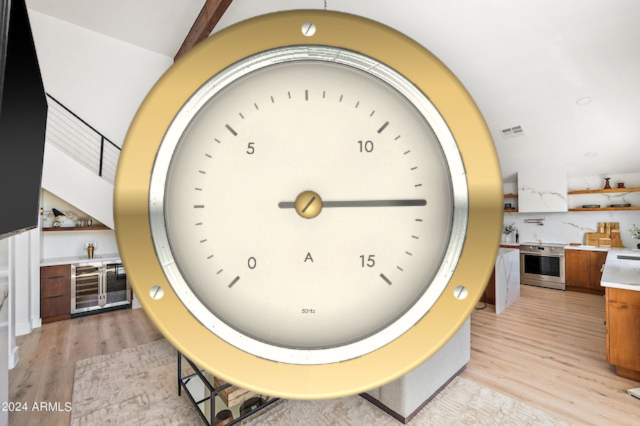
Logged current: 12.5 (A)
